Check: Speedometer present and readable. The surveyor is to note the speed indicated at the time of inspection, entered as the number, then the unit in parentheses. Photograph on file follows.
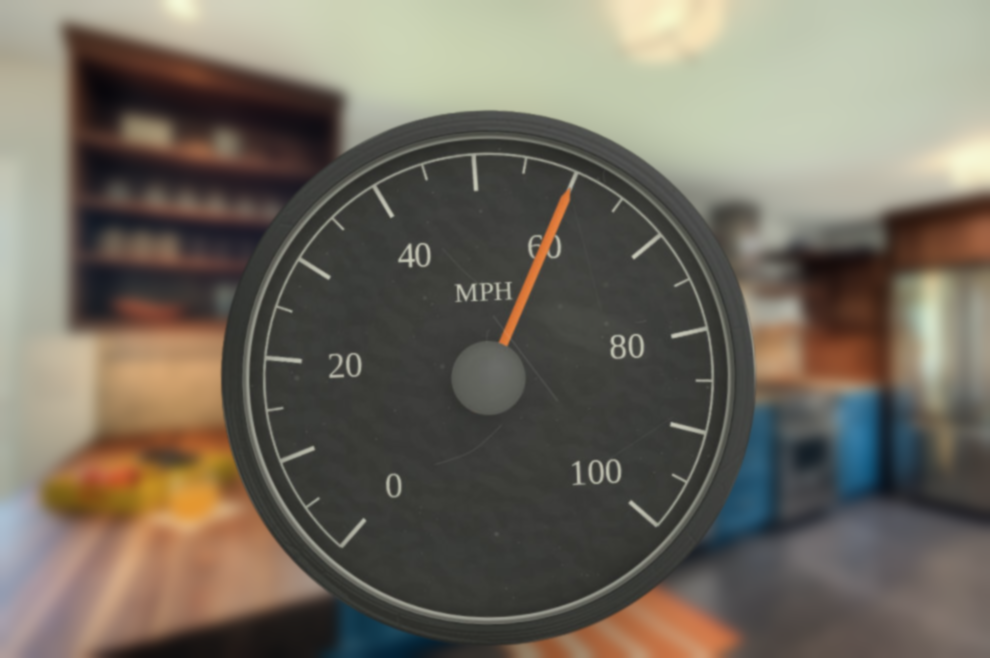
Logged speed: 60 (mph)
